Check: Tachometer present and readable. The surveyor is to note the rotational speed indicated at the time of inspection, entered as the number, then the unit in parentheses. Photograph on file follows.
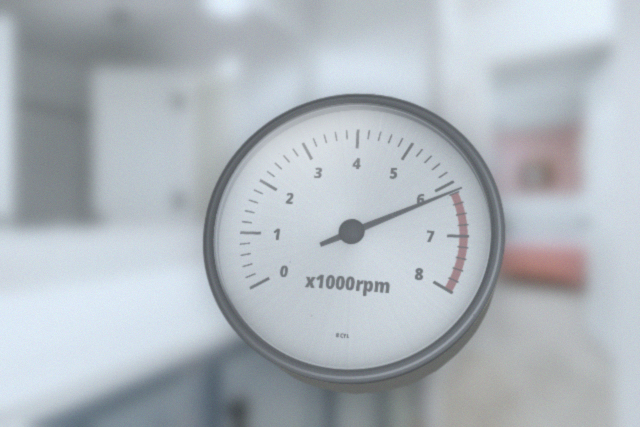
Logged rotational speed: 6200 (rpm)
